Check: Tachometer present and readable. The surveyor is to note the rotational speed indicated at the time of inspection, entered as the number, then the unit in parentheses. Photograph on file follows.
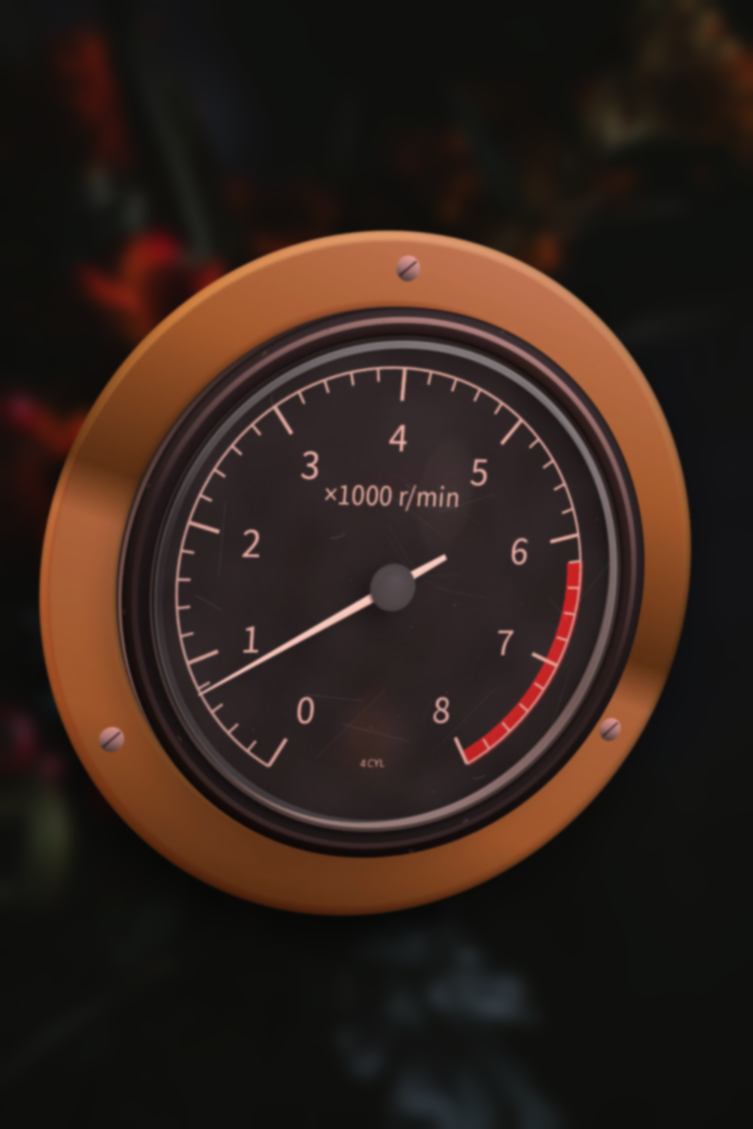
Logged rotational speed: 800 (rpm)
